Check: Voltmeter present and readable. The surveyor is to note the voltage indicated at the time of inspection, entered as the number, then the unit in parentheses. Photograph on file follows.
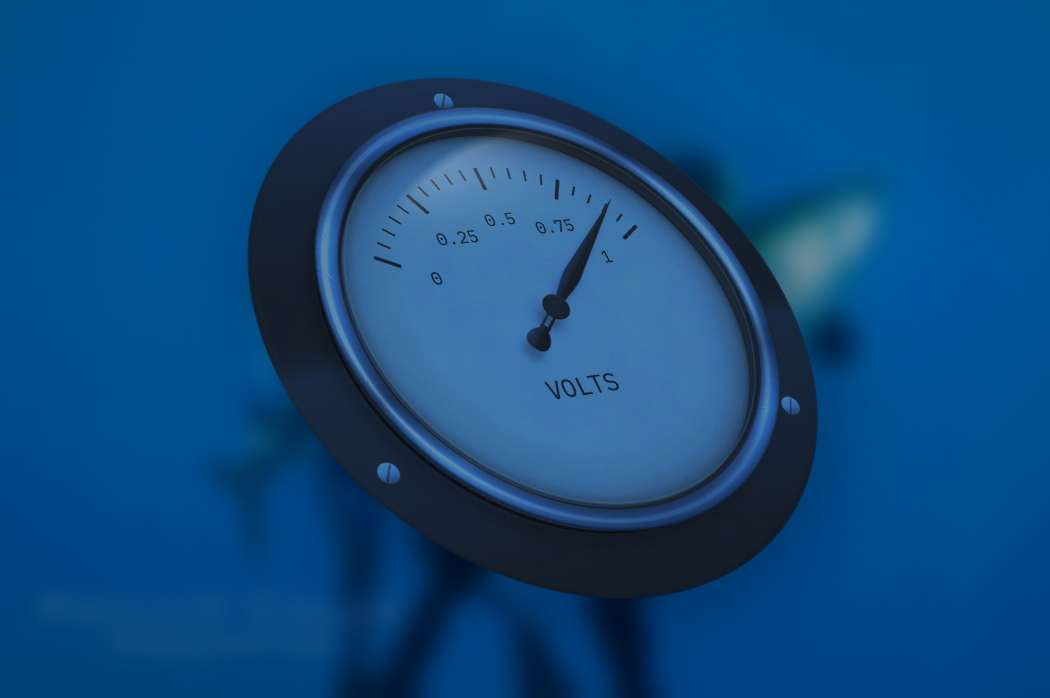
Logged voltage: 0.9 (V)
